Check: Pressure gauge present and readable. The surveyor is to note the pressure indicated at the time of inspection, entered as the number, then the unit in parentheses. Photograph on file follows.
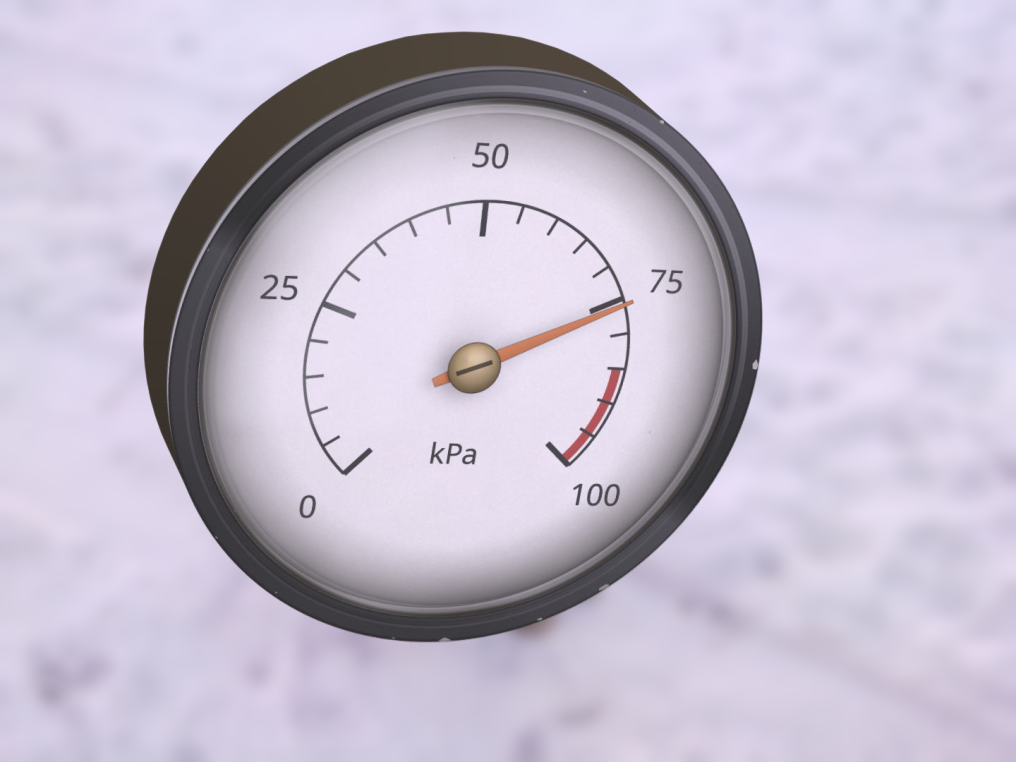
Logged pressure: 75 (kPa)
